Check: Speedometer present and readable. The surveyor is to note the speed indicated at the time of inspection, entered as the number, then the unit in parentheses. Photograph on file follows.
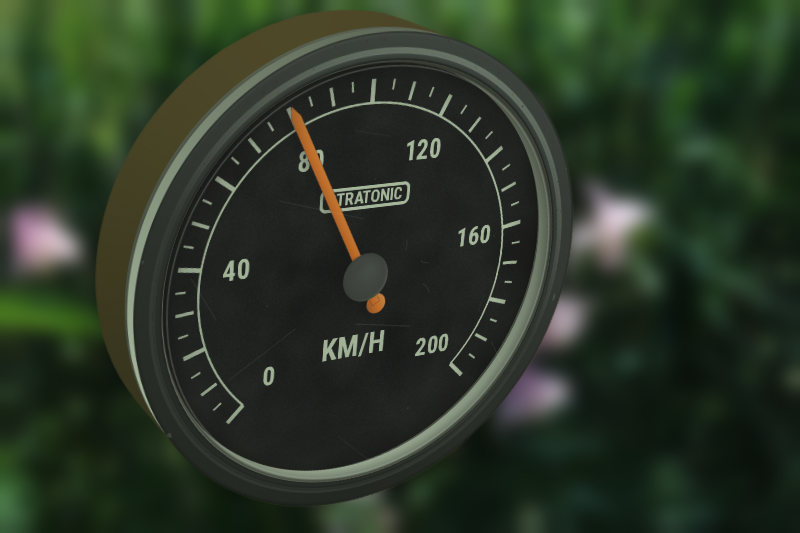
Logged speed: 80 (km/h)
